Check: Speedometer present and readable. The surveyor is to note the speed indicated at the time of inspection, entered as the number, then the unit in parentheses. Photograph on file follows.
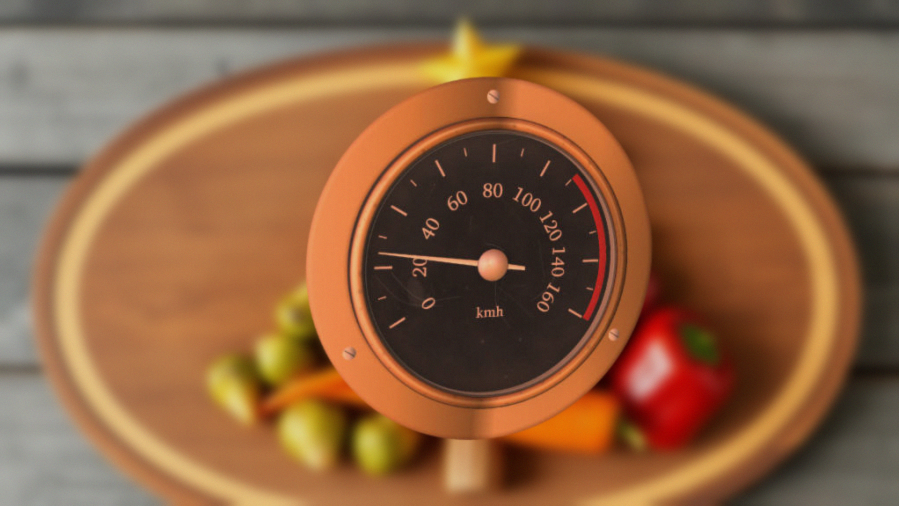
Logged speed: 25 (km/h)
